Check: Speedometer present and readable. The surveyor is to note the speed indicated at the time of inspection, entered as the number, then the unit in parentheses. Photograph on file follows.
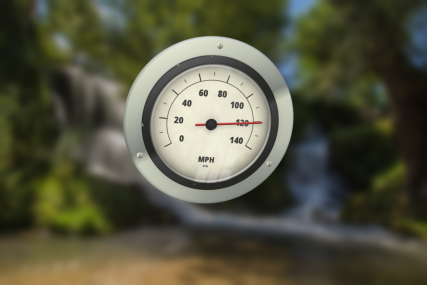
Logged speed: 120 (mph)
